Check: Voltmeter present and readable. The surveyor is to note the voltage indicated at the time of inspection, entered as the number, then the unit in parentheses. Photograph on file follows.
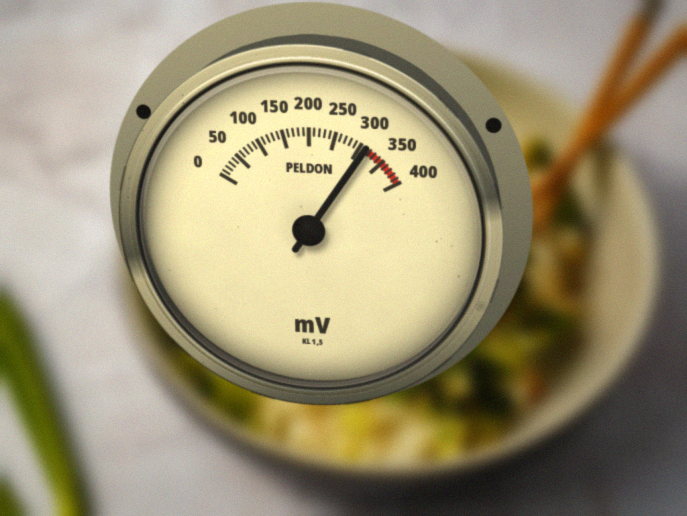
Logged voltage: 310 (mV)
